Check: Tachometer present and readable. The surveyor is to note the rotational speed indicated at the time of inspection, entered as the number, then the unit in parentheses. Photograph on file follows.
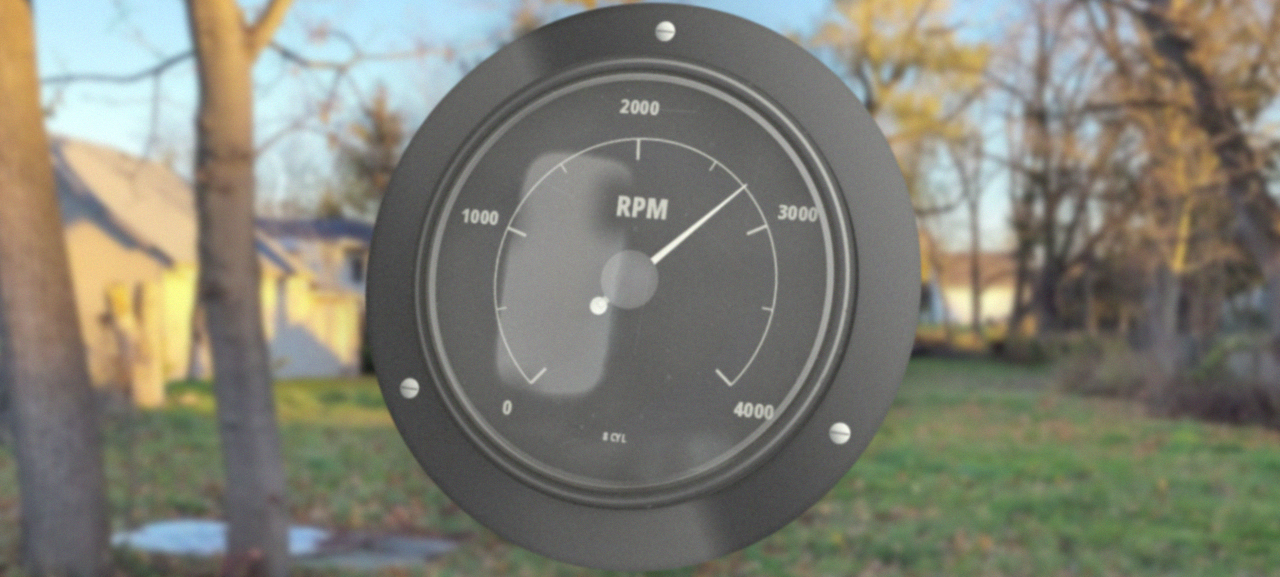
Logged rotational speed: 2750 (rpm)
